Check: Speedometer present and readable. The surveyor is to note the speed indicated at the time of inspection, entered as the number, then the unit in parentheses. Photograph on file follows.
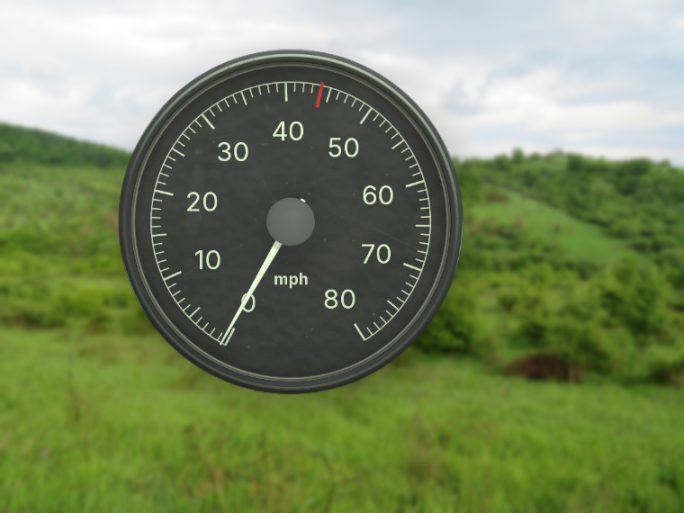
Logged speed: 0.5 (mph)
